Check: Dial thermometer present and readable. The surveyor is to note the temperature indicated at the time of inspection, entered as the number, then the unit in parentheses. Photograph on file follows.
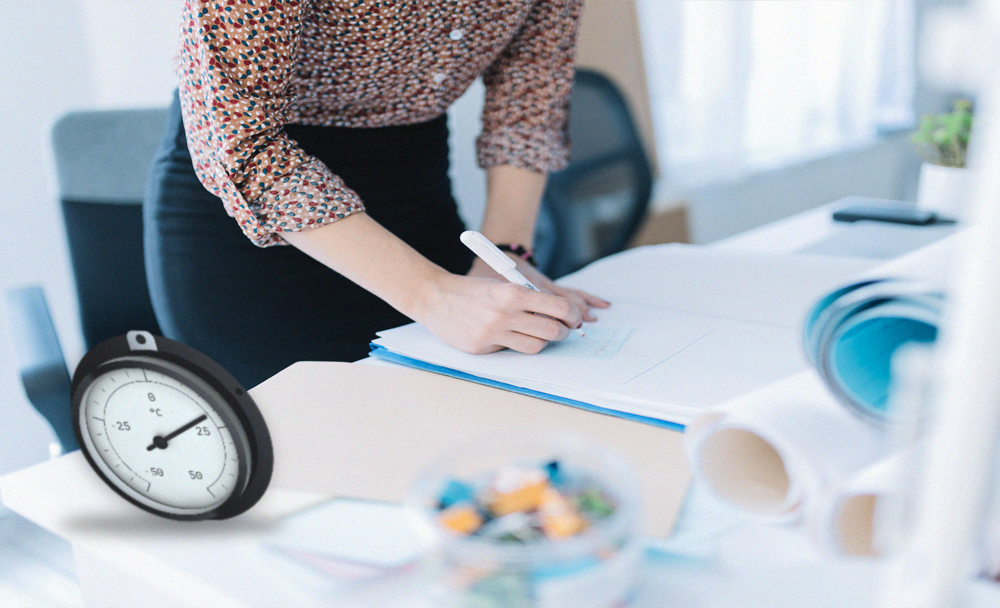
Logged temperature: 20 (°C)
